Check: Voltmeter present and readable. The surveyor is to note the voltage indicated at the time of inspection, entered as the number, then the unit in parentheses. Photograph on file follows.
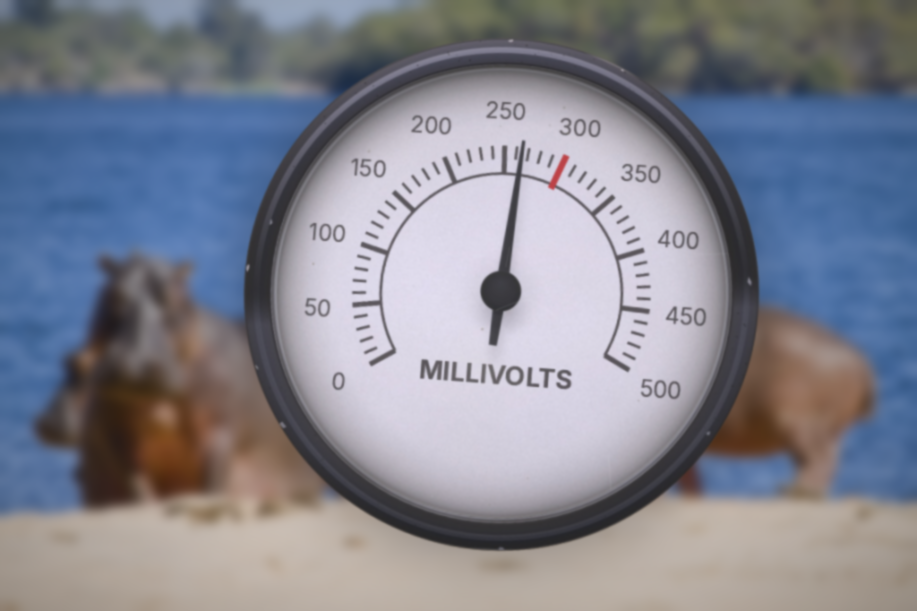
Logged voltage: 265 (mV)
